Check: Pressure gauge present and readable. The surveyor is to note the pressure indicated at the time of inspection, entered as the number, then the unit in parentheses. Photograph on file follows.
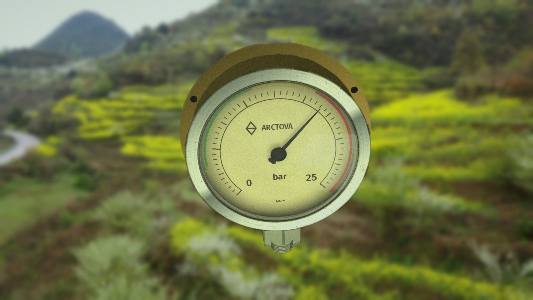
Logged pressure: 16.5 (bar)
